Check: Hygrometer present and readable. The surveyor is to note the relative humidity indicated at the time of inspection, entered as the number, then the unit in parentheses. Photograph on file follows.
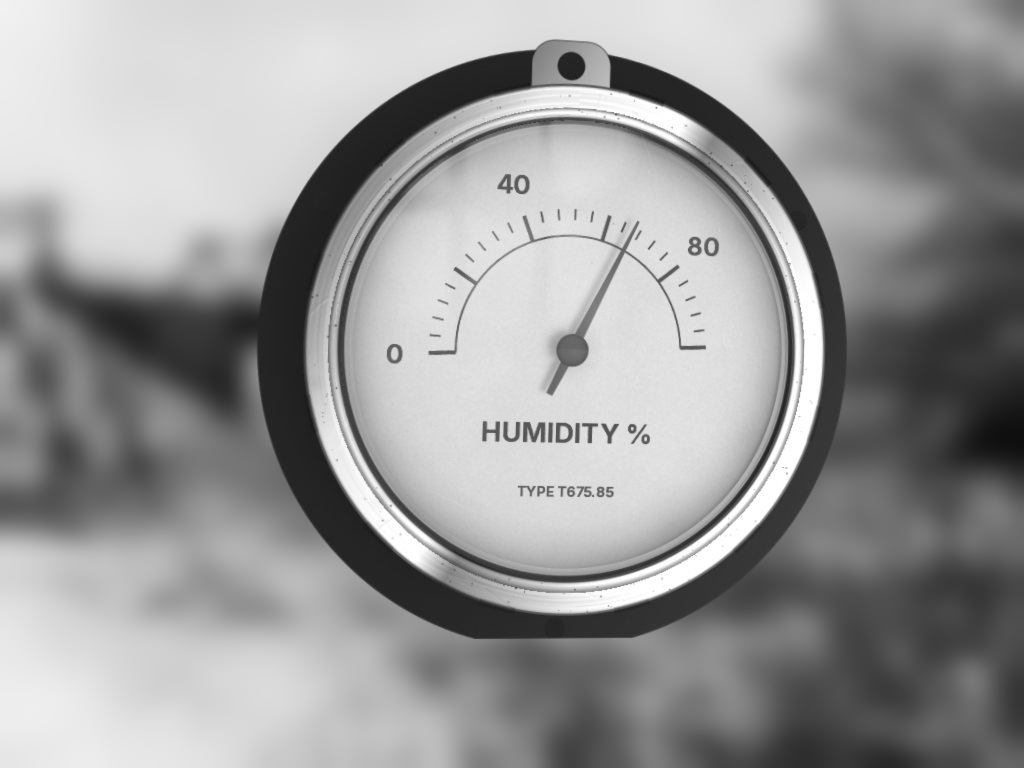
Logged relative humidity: 66 (%)
